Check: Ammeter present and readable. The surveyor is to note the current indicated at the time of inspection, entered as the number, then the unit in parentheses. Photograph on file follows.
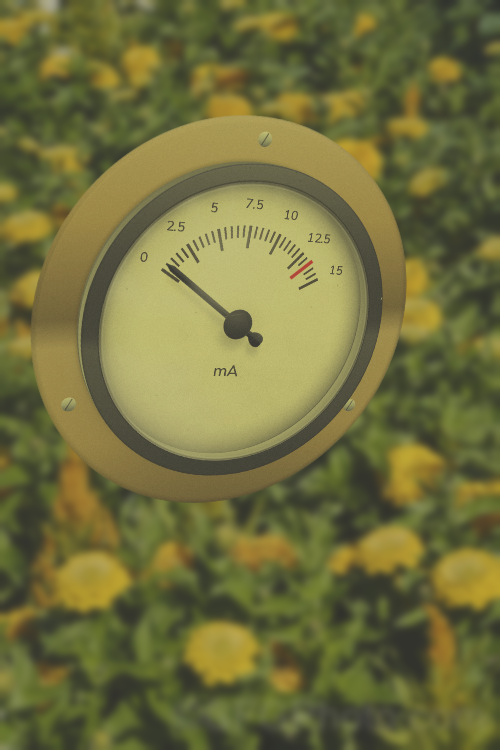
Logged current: 0.5 (mA)
